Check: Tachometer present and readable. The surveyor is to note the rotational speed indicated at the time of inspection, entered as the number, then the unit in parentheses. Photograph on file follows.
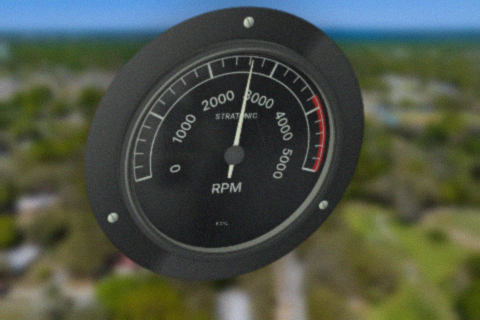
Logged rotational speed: 2600 (rpm)
